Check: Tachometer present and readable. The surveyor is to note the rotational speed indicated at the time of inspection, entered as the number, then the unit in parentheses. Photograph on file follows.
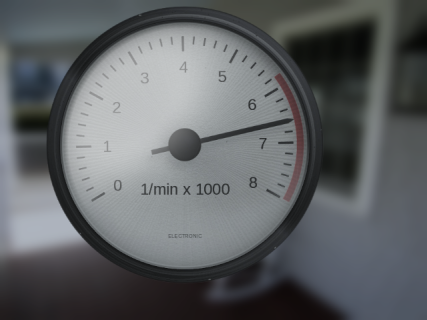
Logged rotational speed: 6600 (rpm)
